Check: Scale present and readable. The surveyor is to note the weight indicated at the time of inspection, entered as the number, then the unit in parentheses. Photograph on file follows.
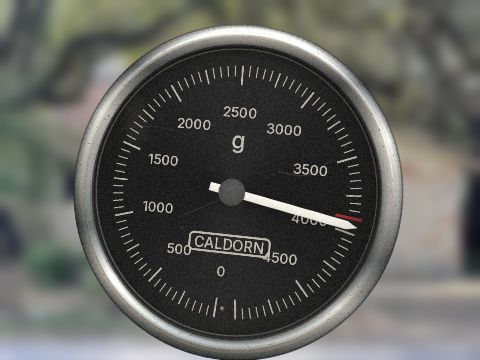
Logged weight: 3950 (g)
